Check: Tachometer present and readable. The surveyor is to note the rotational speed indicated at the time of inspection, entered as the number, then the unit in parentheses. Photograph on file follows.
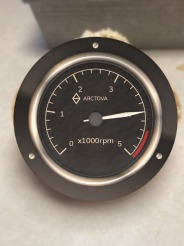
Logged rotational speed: 4000 (rpm)
